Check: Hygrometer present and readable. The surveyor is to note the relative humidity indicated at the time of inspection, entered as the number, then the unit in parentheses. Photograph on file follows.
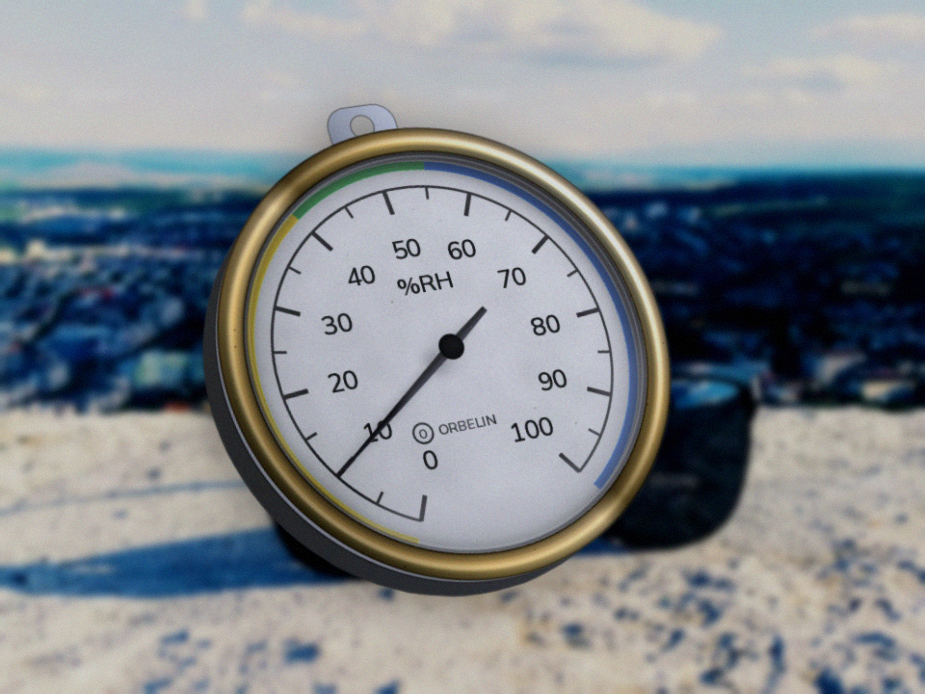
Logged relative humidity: 10 (%)
